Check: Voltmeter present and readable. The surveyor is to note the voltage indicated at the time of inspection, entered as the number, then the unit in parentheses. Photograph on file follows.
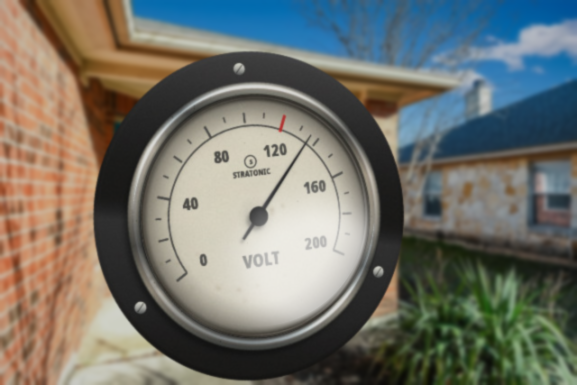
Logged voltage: 135 (V)
